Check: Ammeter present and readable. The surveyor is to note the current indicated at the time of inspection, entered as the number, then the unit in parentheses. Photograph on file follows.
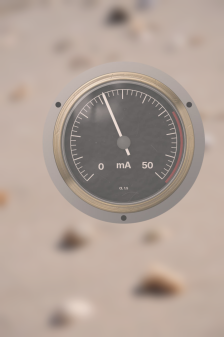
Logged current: 21 (mA)
